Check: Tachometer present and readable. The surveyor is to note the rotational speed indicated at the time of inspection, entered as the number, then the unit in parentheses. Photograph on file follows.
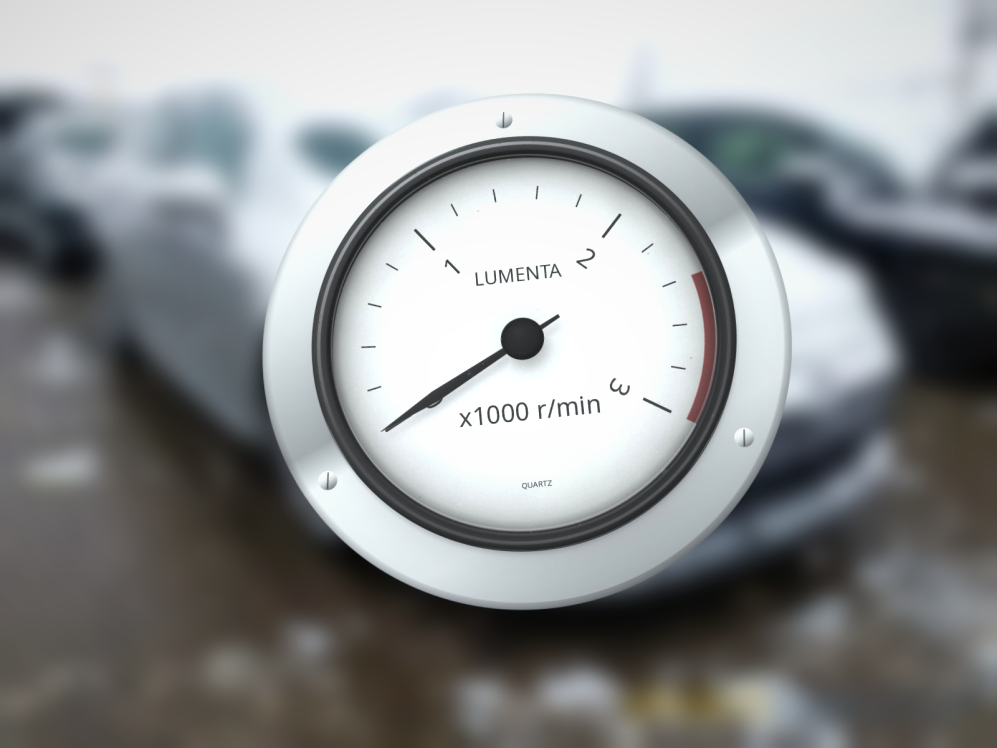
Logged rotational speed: 0 (rpm)
